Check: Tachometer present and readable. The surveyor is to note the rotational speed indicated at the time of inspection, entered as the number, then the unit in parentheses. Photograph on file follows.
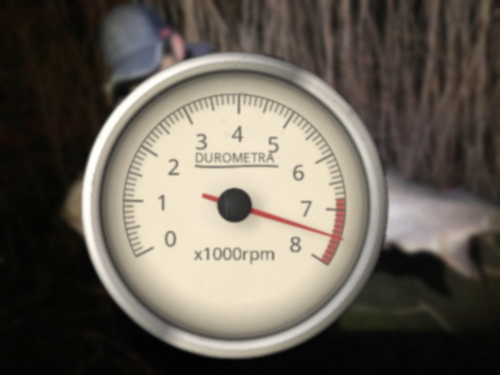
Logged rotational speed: 7500 (rpm)
